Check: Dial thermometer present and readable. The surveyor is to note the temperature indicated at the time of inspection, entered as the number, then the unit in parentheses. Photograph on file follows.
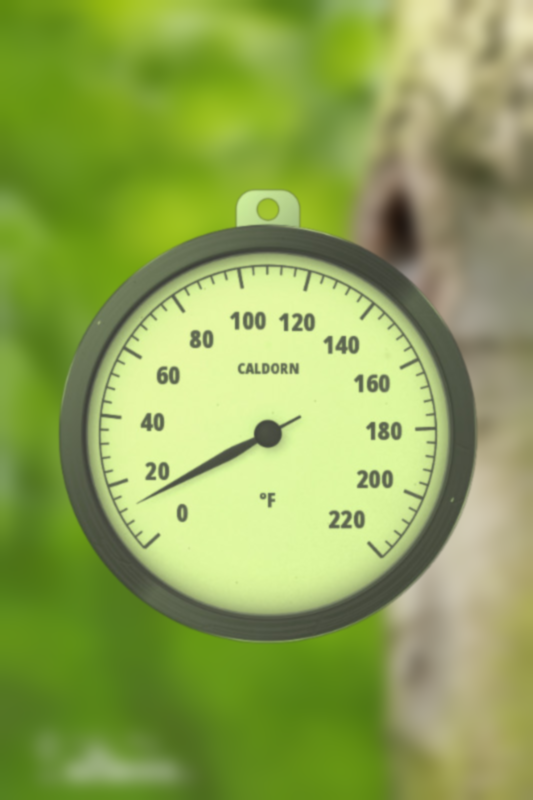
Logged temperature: 12 (°F)
